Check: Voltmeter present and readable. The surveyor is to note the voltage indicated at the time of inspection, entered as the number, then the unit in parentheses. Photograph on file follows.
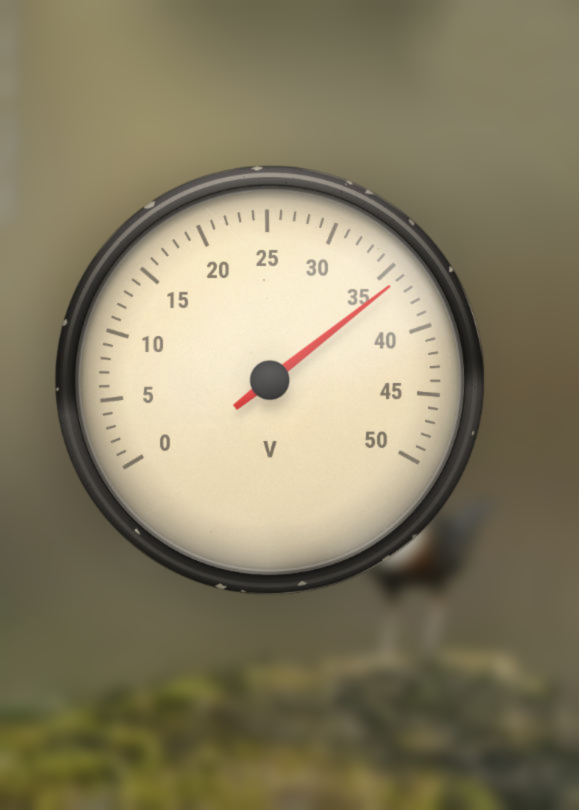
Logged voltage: 36 (V)
